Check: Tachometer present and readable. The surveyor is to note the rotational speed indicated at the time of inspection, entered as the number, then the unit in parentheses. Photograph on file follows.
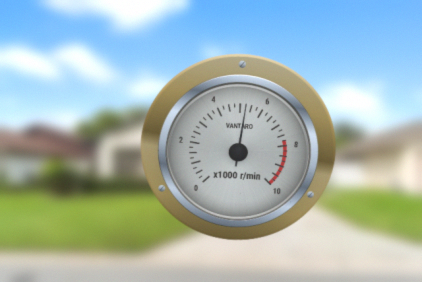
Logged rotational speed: 5250 (rpm)
